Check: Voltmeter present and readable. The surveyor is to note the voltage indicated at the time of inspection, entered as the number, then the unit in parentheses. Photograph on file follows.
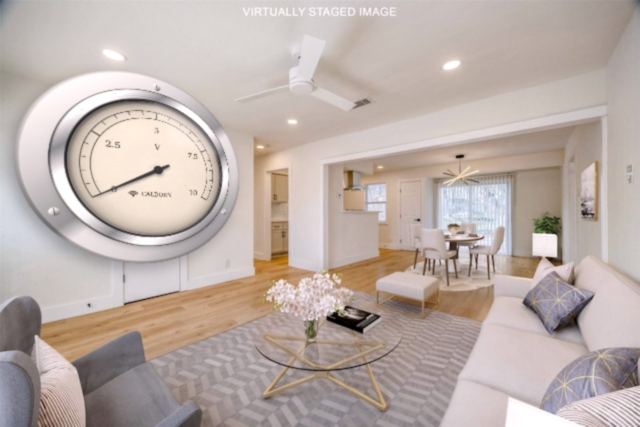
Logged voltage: 0 (V)
